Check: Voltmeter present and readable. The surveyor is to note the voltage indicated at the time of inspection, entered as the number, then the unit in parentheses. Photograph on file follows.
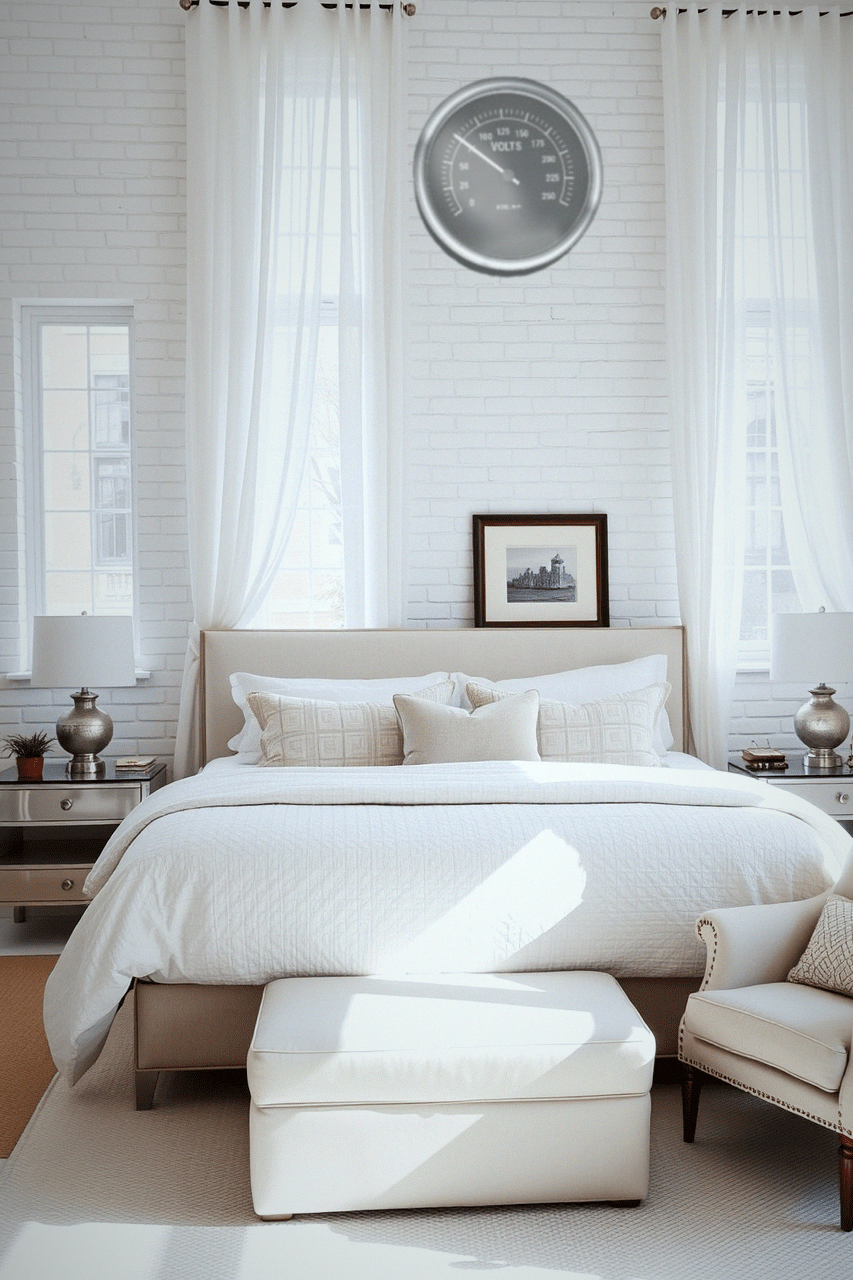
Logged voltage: 75 (V)
